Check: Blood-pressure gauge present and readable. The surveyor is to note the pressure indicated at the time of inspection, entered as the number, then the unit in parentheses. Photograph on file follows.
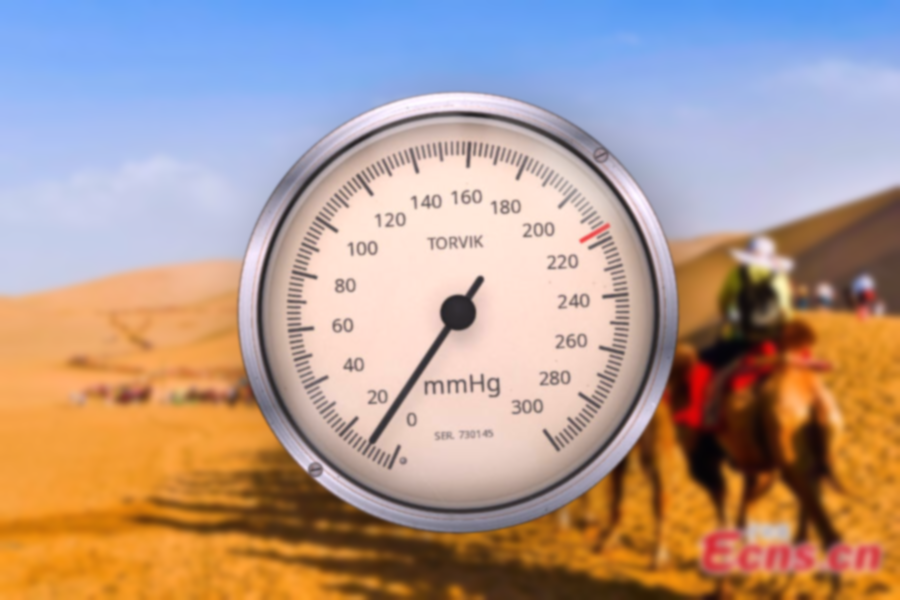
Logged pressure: 10 (mmHg)
